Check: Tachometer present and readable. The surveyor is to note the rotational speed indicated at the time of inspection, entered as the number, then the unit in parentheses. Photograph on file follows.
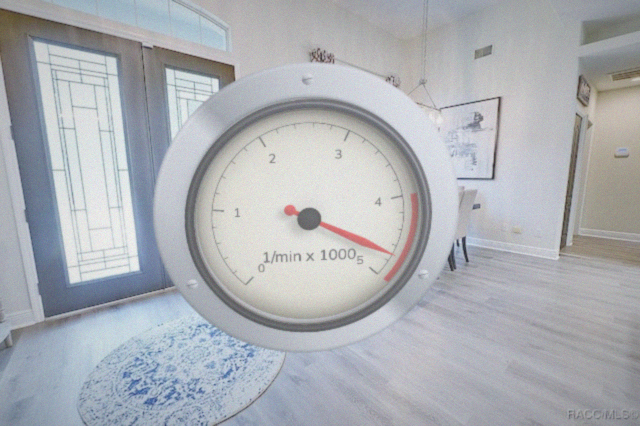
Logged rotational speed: 4700 (rpm)
